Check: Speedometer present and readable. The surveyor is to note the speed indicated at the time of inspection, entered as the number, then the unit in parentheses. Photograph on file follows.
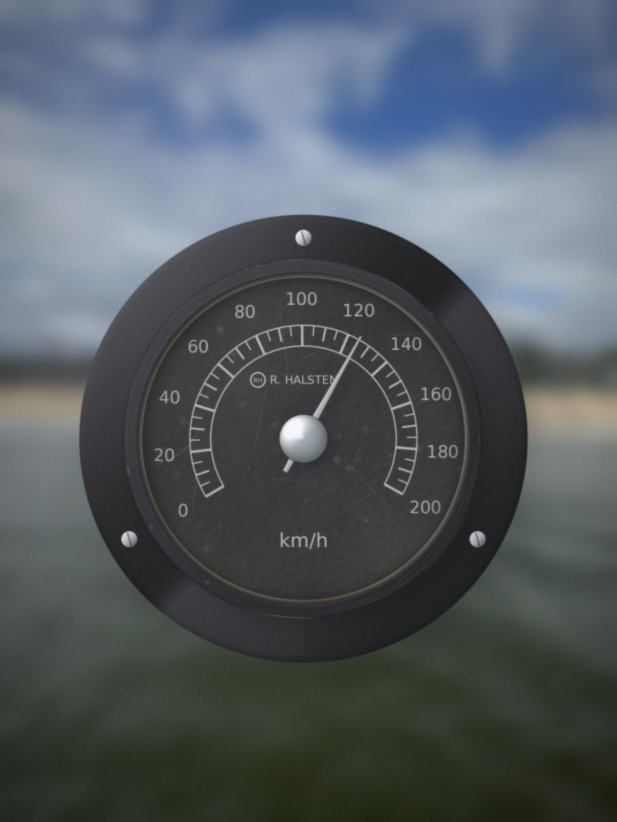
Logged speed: 125 (km/h)
